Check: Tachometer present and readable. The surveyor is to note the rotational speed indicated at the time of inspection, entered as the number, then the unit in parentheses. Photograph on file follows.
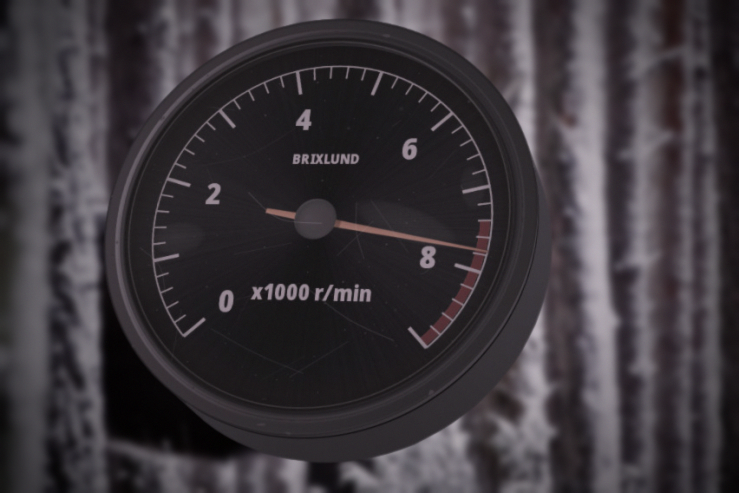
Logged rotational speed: 7800 (rpm)
